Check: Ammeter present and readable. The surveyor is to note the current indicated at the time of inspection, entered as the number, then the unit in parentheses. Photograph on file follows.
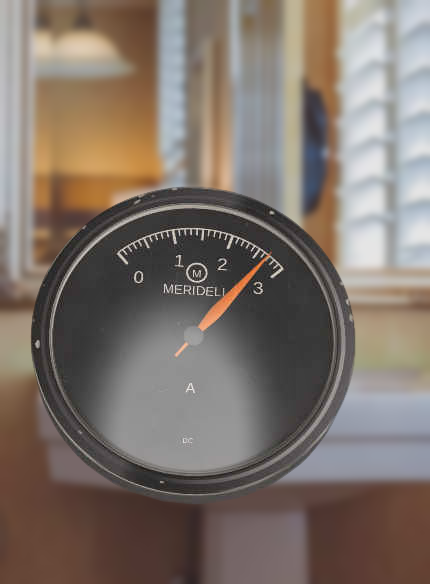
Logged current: 2.7 (A)
